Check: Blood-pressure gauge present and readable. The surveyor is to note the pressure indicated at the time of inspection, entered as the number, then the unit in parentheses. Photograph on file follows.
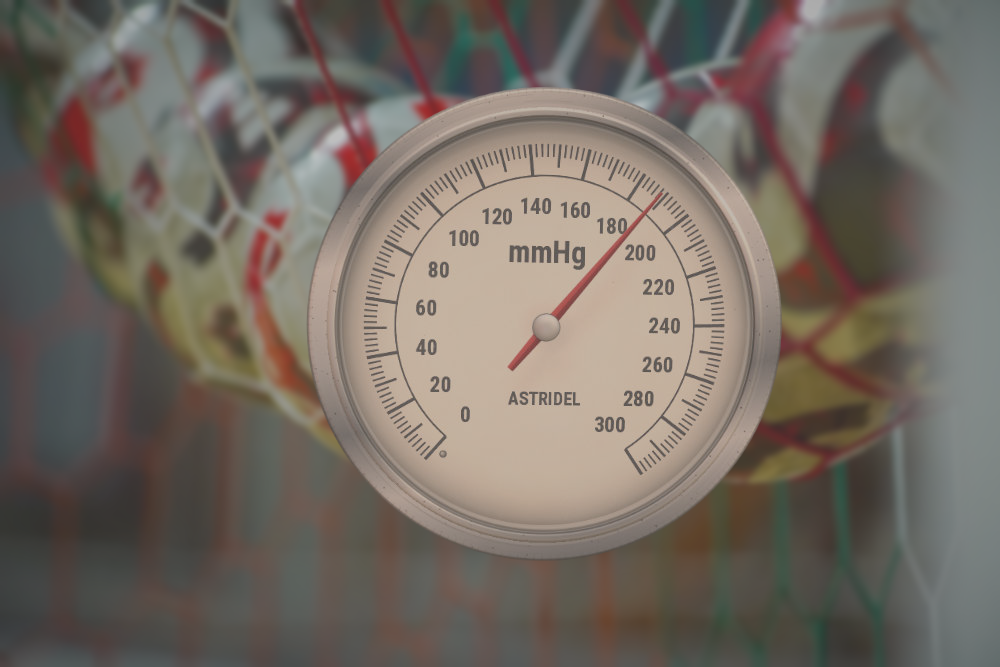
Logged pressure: 188 (mmHg)
